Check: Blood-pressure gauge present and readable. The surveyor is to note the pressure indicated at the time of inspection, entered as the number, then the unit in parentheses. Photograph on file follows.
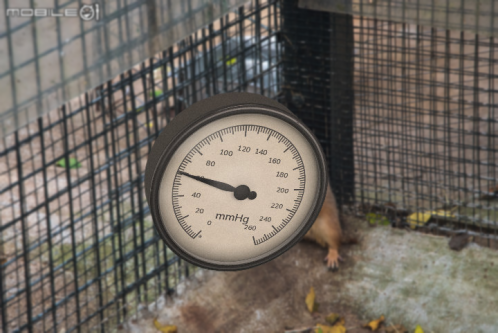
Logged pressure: 60 (mmHg)
